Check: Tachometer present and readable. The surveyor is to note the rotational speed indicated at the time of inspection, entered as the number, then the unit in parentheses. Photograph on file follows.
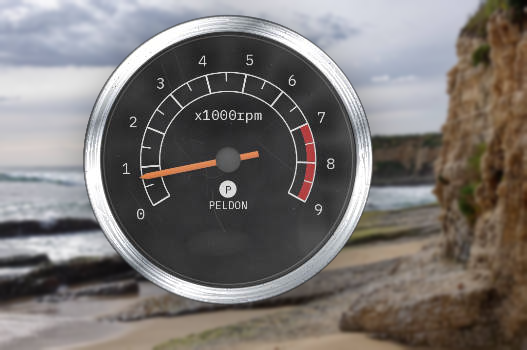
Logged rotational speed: 750 (rpm)
